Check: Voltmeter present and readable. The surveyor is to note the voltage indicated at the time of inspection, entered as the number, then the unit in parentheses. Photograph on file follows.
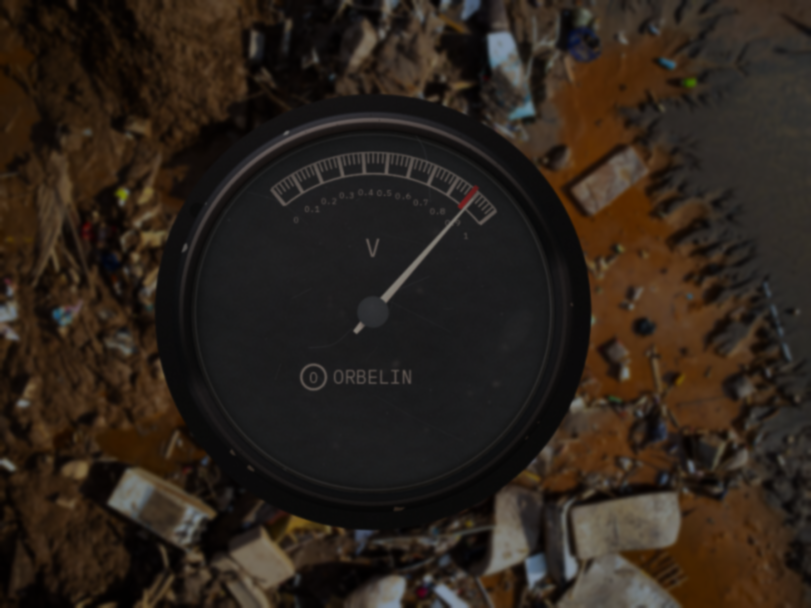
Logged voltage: 0.9 (V)
